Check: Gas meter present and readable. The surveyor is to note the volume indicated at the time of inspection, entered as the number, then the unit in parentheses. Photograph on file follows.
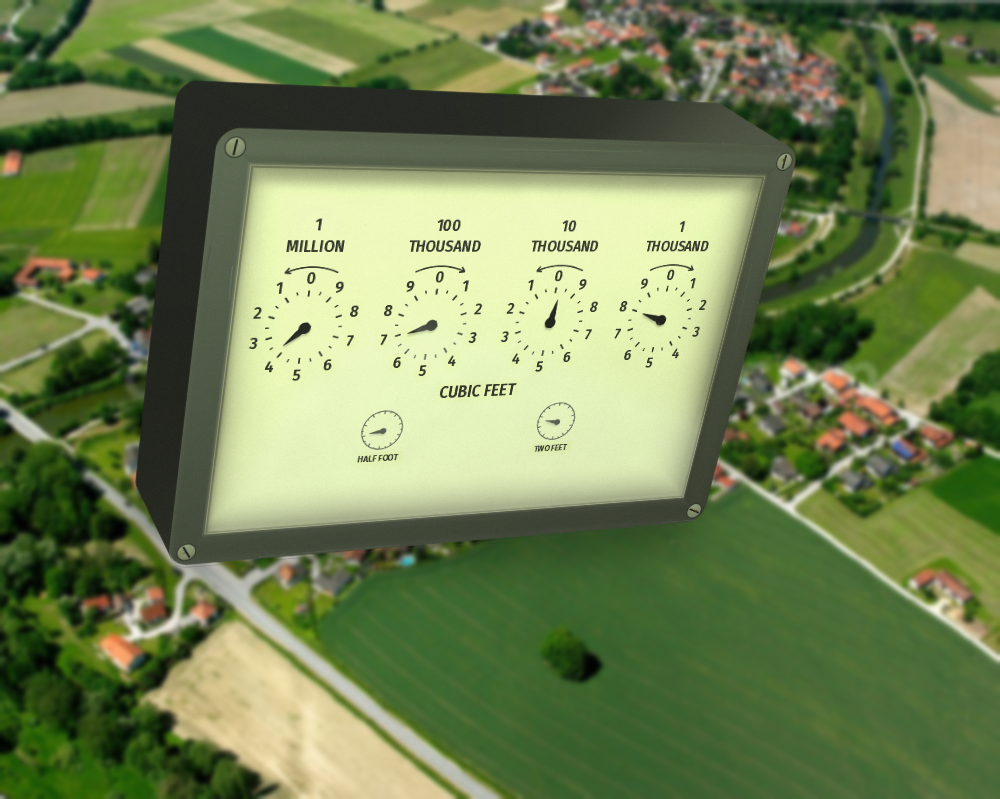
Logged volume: 369800 (ft³)
